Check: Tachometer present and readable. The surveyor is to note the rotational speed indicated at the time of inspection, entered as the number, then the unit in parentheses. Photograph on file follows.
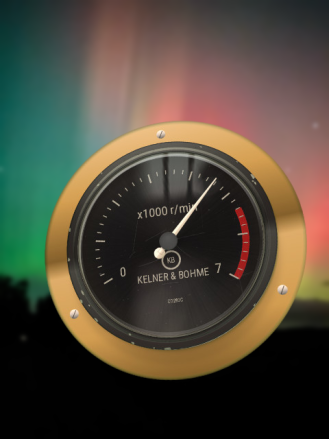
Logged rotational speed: 4600 (rpm)
